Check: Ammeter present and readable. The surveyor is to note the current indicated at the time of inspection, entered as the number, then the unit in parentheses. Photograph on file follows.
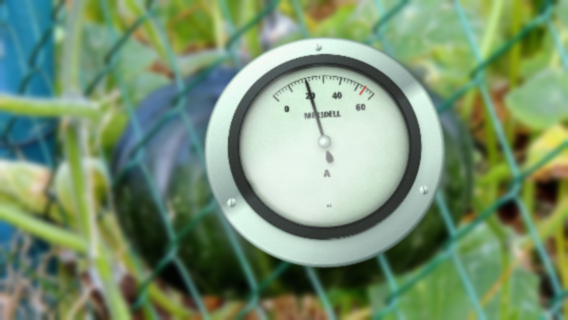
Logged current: 20 (A)
